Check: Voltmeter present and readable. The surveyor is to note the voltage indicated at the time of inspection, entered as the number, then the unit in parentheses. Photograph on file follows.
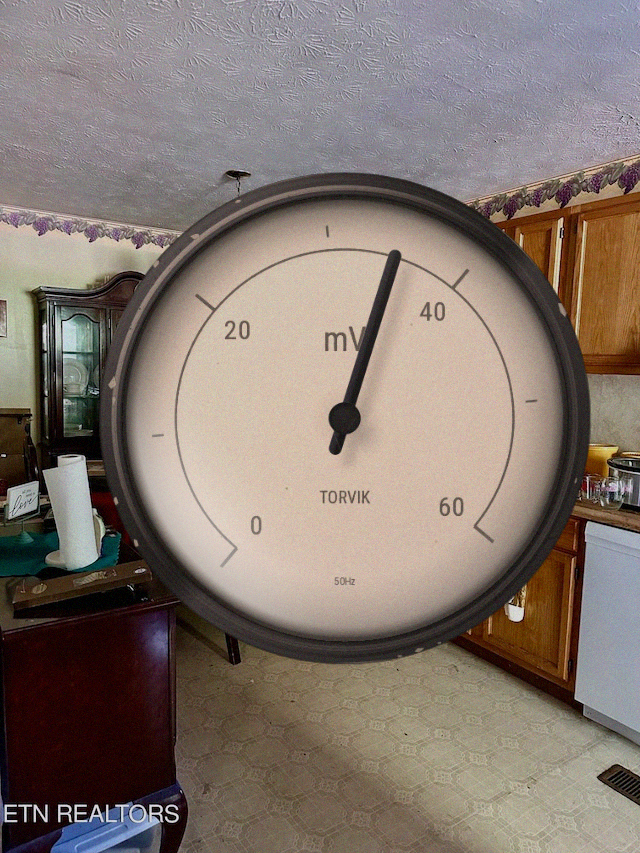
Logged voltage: 35 (mV)
